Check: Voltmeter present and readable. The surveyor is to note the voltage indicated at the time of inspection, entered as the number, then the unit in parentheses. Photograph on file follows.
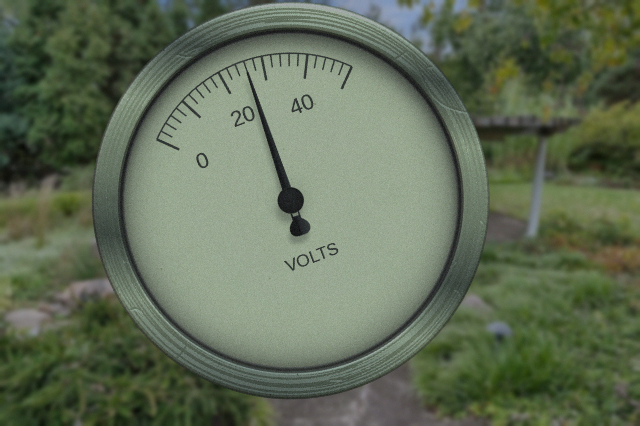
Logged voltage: 26 (V)
